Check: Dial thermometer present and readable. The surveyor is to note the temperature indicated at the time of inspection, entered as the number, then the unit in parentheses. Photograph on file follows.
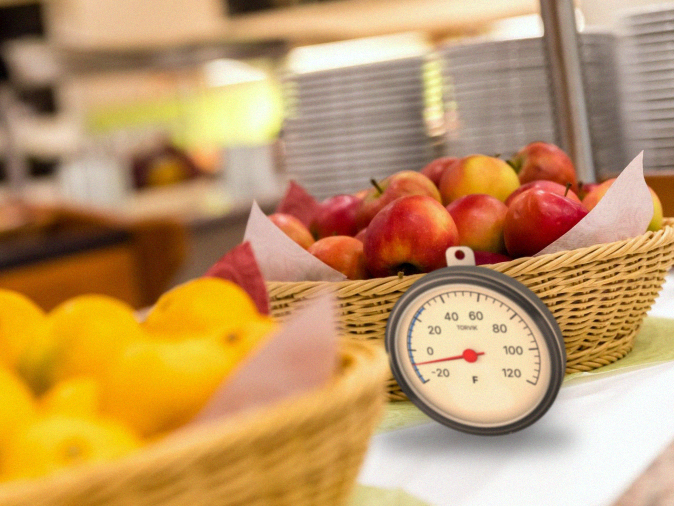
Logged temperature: -8 (°F)
